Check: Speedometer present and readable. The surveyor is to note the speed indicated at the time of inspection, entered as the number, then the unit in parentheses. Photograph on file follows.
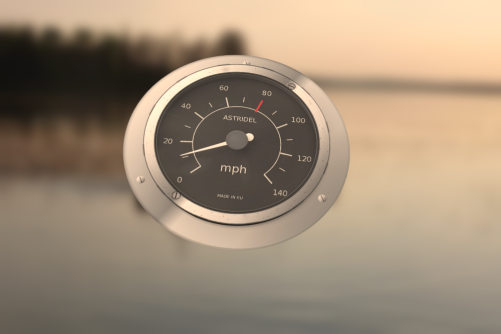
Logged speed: 10 (mph)
